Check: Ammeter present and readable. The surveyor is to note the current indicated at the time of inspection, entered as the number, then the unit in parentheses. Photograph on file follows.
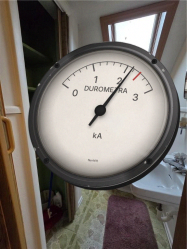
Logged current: 2.2 (kA)
